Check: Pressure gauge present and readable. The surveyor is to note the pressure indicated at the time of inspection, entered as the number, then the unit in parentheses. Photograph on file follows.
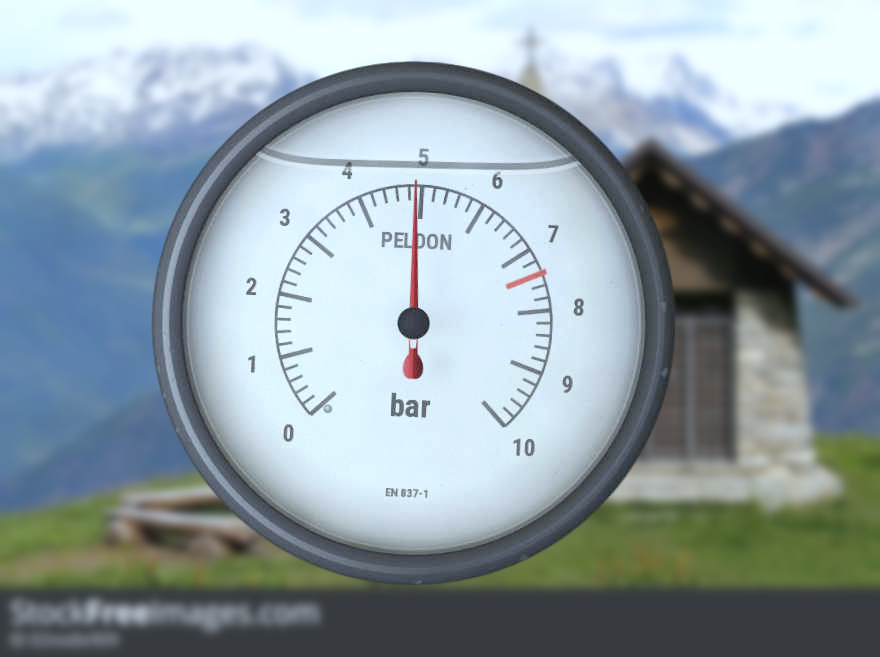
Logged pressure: 4.9 (bar)
